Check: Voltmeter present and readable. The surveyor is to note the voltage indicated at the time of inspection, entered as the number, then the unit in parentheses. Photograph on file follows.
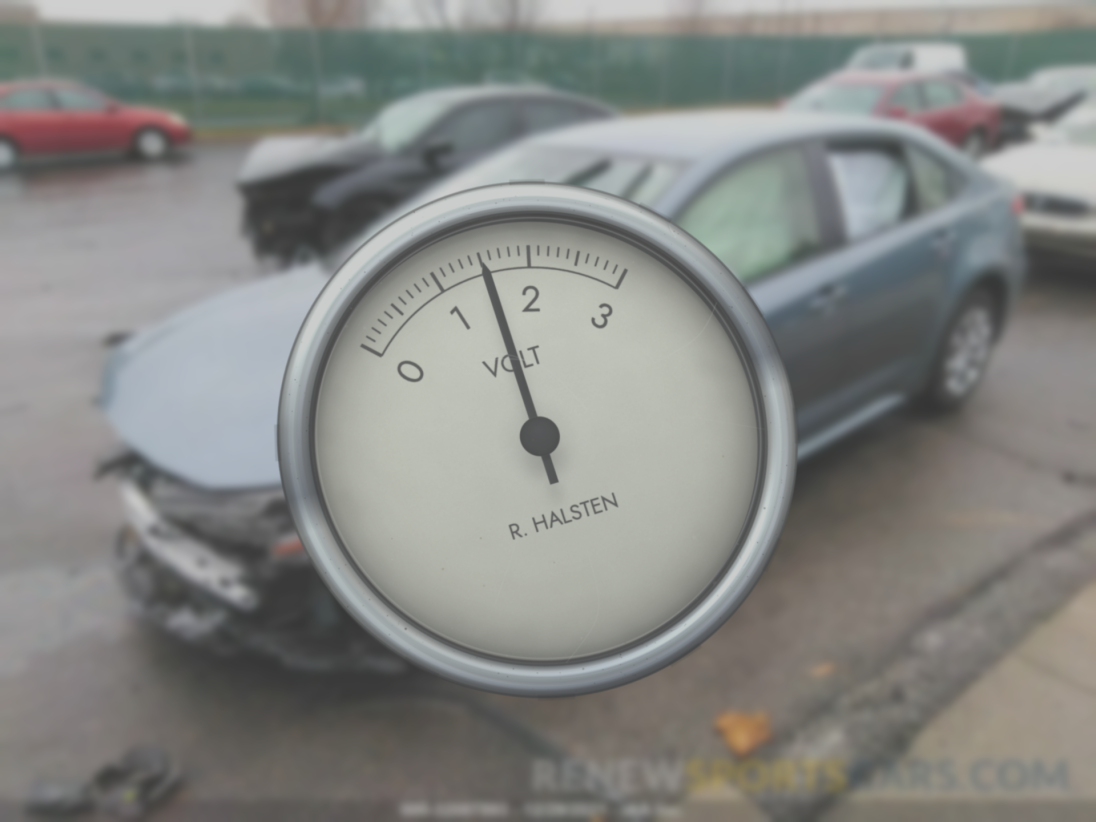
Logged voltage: 1.5 (V)
